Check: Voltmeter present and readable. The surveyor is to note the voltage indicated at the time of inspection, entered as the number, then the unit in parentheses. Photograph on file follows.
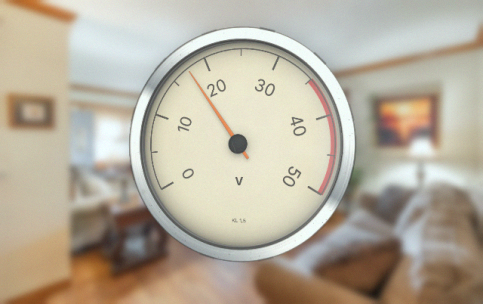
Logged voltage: 17.5 (V)
